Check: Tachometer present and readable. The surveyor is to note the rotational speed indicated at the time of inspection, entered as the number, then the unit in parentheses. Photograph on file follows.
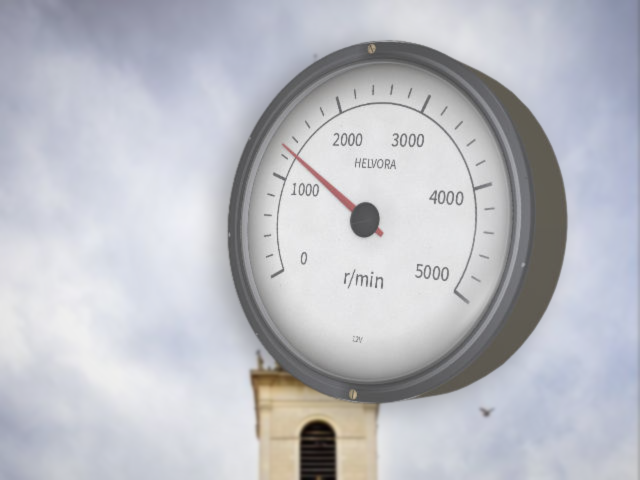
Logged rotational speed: 1300 (rpm)
